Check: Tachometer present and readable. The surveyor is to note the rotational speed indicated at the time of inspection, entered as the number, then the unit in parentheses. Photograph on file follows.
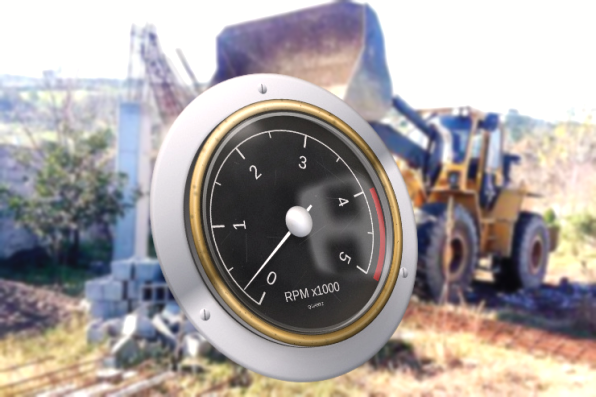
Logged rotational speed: 250 (rpm)
